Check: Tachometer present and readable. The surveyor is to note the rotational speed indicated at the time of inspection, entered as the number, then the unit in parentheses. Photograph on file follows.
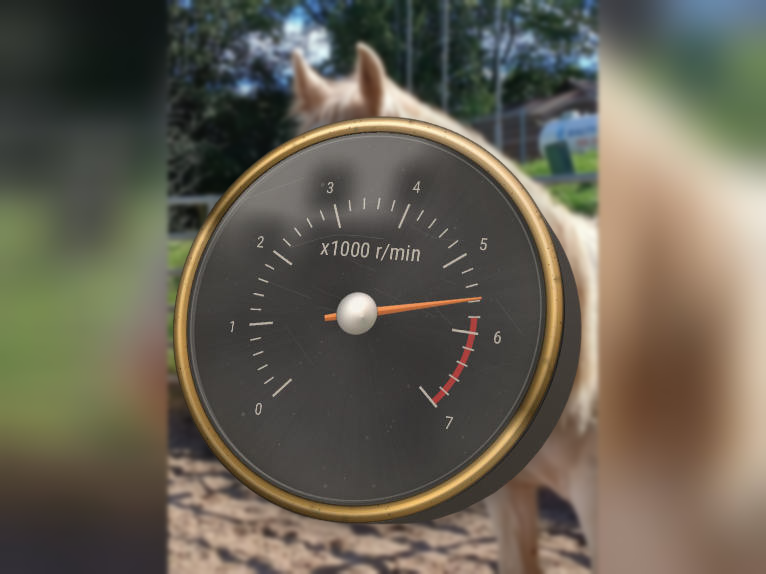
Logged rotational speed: 5600 (rpm)
